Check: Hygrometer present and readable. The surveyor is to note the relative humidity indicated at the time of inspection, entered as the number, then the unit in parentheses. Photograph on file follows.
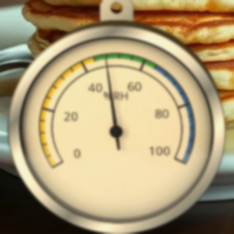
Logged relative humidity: 48 (%)
